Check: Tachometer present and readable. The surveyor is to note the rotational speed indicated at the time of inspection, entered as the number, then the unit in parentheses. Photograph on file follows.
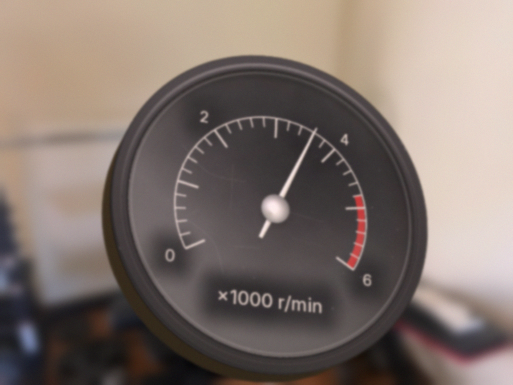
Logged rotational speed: 3600 (rpm)
